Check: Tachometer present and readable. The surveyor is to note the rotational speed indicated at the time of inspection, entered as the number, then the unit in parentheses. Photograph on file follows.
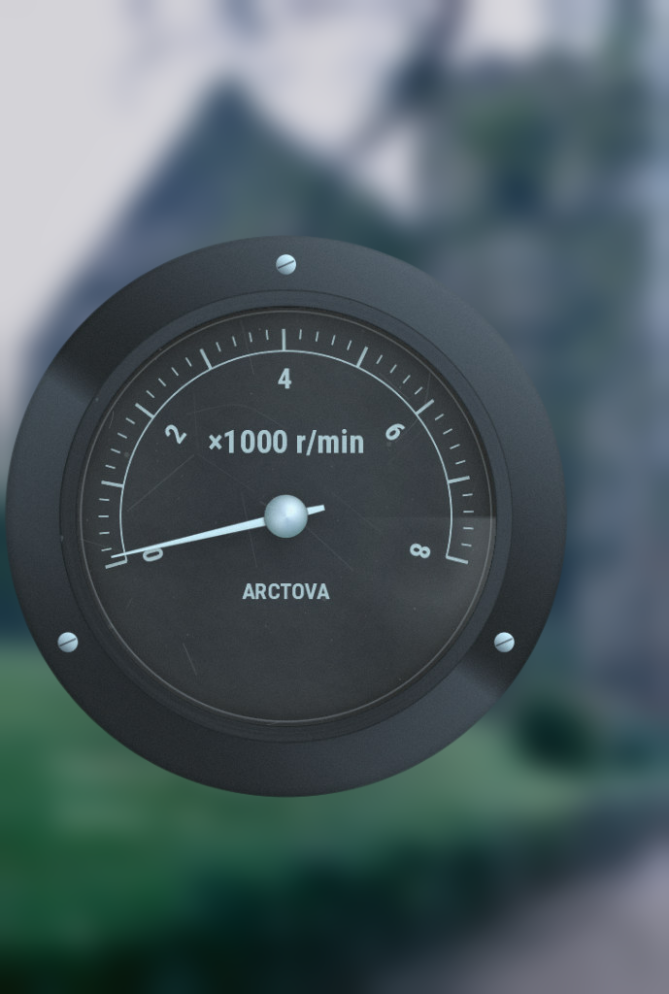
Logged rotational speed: 100 (rpm)
